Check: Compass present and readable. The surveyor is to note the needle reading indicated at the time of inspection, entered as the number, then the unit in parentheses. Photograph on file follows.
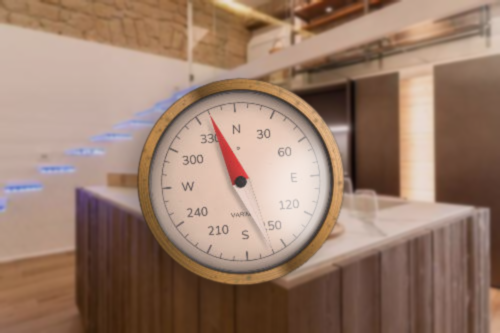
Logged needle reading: 340 (°)
